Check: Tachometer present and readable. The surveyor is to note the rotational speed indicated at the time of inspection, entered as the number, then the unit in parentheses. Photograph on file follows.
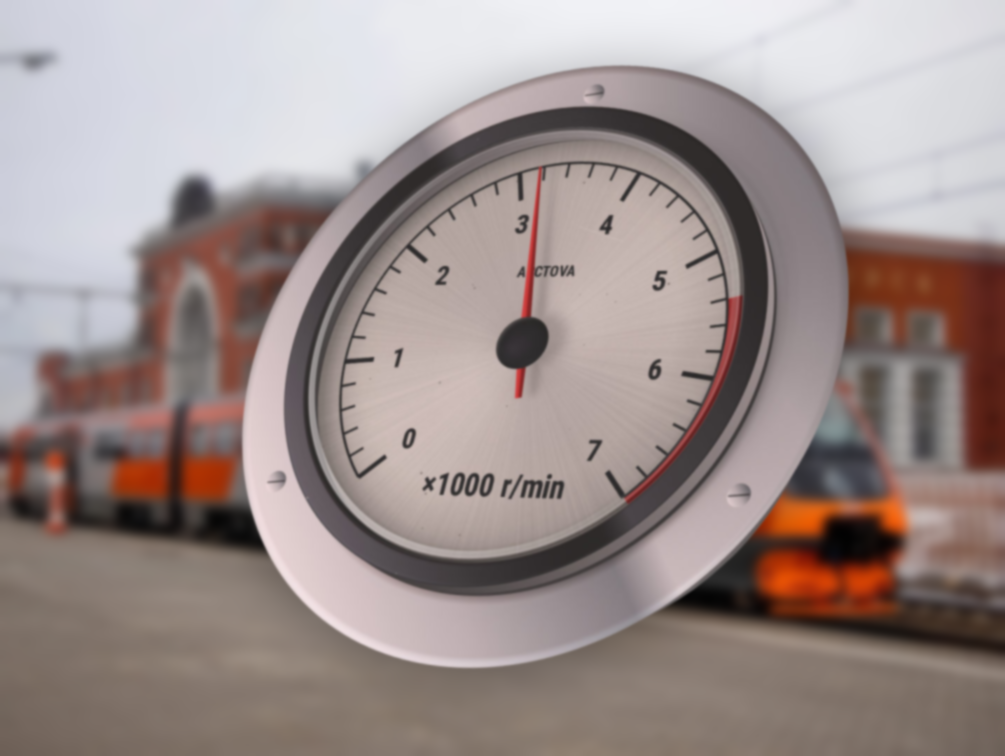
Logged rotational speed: 3200 (rpm)
